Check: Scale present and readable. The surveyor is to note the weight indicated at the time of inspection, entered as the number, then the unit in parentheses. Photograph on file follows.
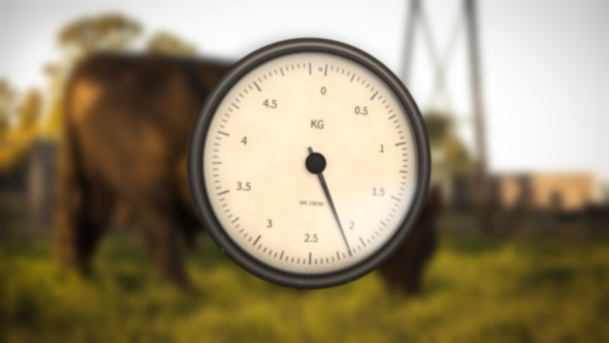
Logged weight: 2.15 (kg)
